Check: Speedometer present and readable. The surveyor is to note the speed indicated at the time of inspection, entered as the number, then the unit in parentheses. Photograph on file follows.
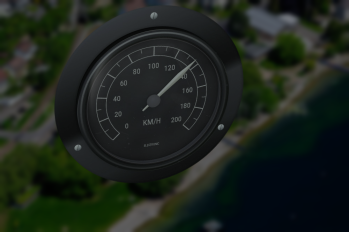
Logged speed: 135 (km/h)
